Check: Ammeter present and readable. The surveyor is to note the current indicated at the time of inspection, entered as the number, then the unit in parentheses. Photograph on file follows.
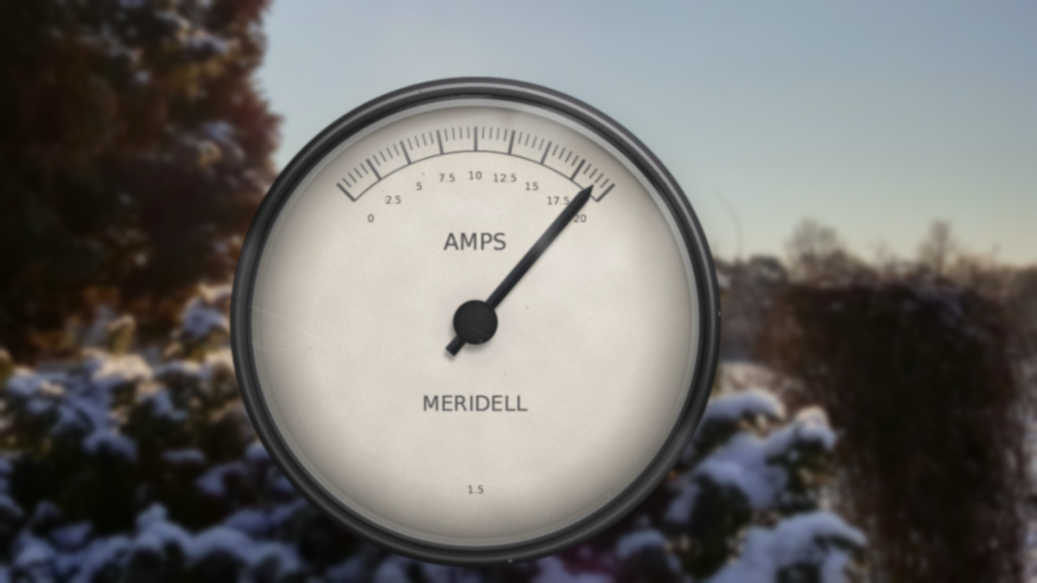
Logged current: 19 (A)
